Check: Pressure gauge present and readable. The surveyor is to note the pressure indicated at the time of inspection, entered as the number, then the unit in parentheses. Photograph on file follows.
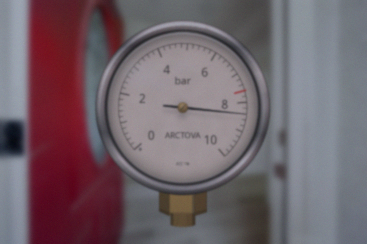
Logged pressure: 8.4 (bar)
